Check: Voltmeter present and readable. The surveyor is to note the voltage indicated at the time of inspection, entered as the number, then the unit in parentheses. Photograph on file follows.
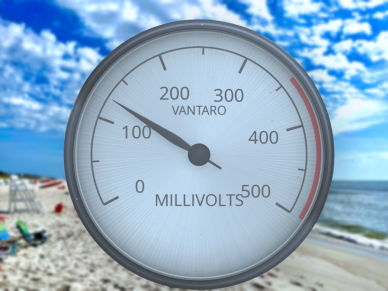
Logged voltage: 125 (mV)
